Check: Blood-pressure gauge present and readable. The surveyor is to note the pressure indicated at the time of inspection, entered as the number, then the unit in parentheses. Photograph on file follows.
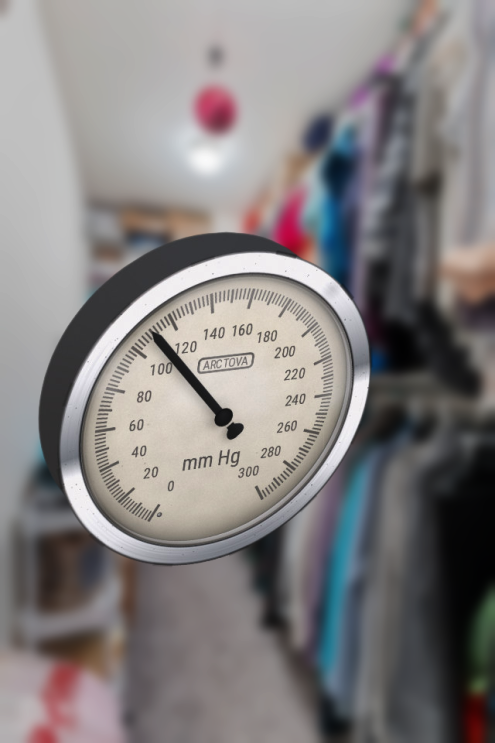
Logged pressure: 110 (mmHg)
